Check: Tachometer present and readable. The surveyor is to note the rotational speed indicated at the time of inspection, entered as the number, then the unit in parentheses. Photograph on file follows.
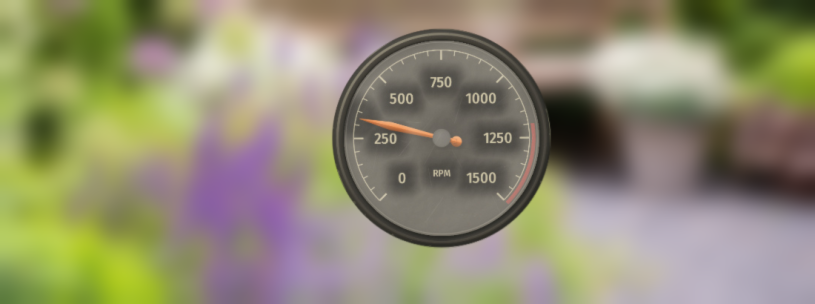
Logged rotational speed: 325 (rpm)
